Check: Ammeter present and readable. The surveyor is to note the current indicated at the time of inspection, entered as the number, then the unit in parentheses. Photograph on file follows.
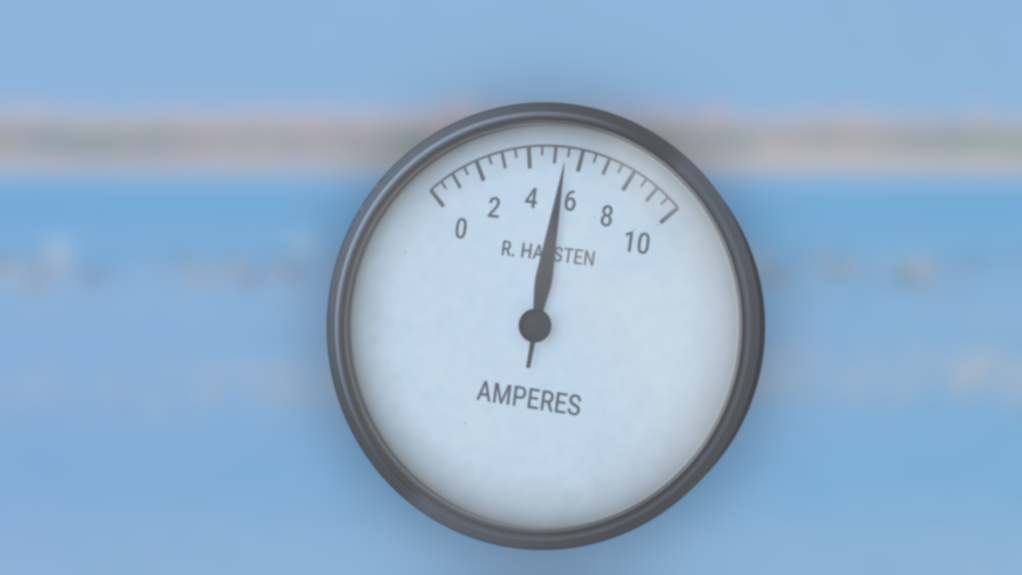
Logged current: 5.5 (A)
